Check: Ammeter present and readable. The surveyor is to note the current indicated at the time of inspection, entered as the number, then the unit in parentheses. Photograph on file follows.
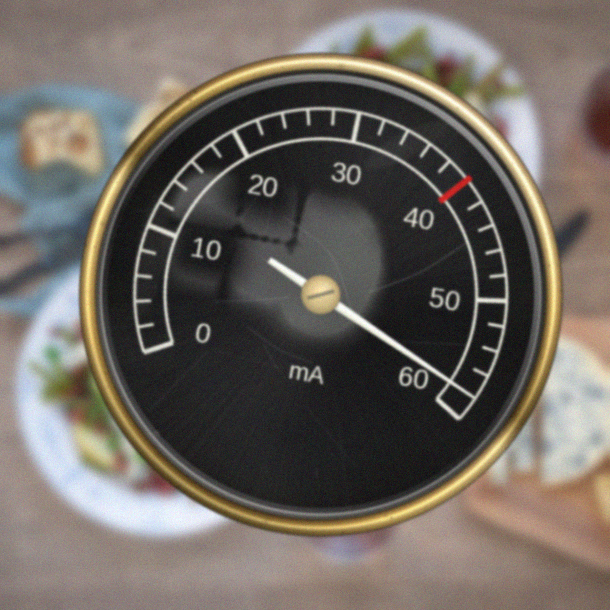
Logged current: 58 (mA)
